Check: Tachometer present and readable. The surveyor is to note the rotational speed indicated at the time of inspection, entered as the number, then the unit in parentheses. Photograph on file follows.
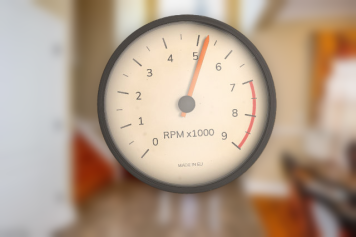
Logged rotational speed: 5250 (rpm)
